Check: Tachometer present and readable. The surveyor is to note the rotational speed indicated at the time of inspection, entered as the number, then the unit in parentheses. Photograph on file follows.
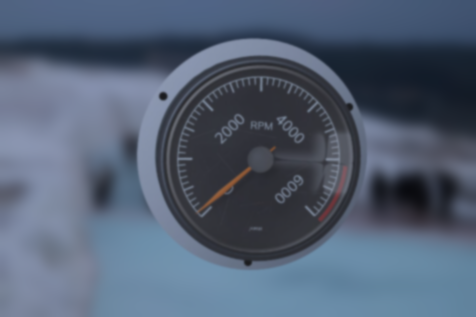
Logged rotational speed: 100 (rpm)
